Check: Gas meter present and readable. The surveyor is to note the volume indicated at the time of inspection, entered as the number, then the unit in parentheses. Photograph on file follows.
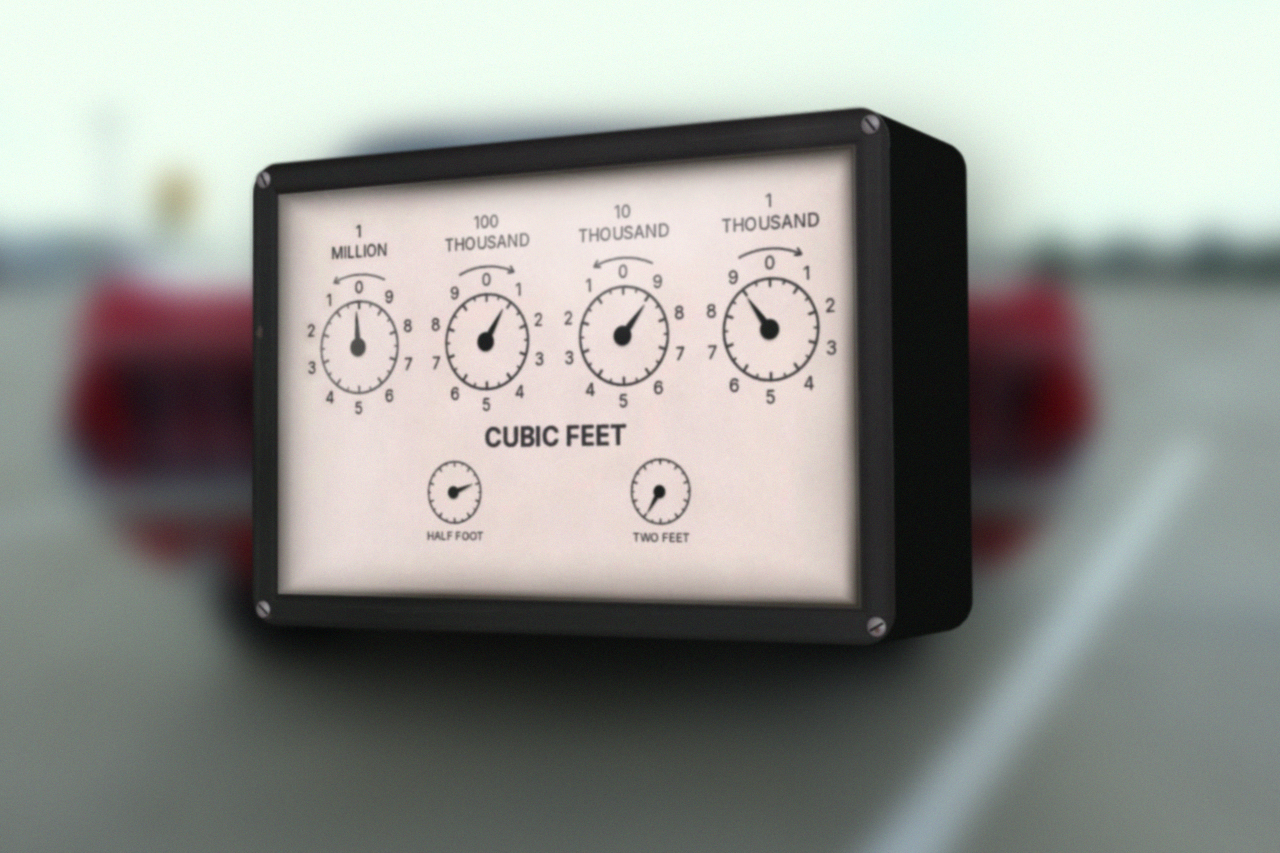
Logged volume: 8900 (ft³)
